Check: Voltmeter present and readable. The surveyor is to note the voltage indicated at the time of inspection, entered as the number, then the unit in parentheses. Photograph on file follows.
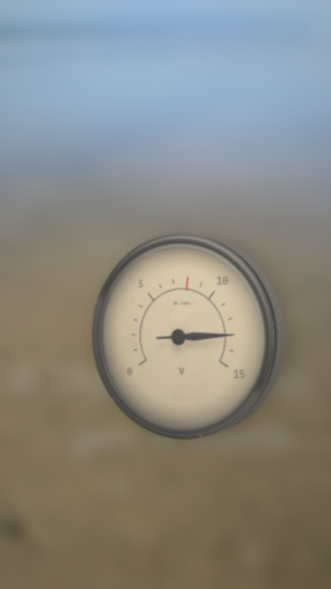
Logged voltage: 13 (V)
